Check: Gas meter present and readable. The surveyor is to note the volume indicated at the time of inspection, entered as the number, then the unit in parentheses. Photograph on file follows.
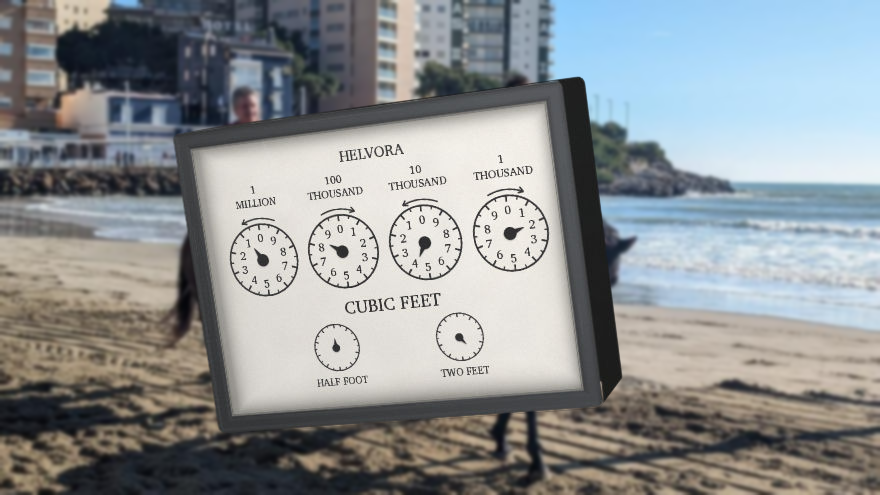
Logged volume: 84200 (ft³)
